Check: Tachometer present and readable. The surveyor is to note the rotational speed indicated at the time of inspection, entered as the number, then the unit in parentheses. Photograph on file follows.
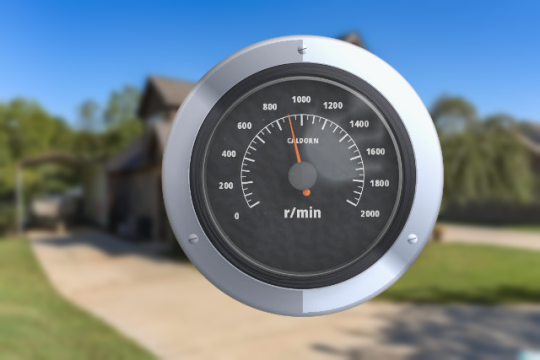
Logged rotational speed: 900 (rpm)
